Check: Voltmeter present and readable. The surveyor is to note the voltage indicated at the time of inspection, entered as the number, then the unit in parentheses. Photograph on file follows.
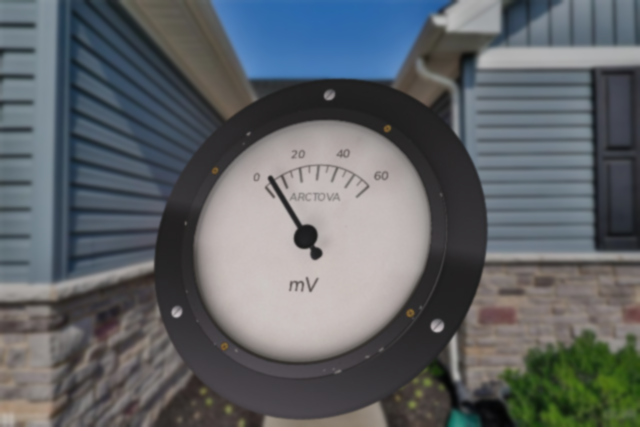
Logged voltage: 5 (mV)
